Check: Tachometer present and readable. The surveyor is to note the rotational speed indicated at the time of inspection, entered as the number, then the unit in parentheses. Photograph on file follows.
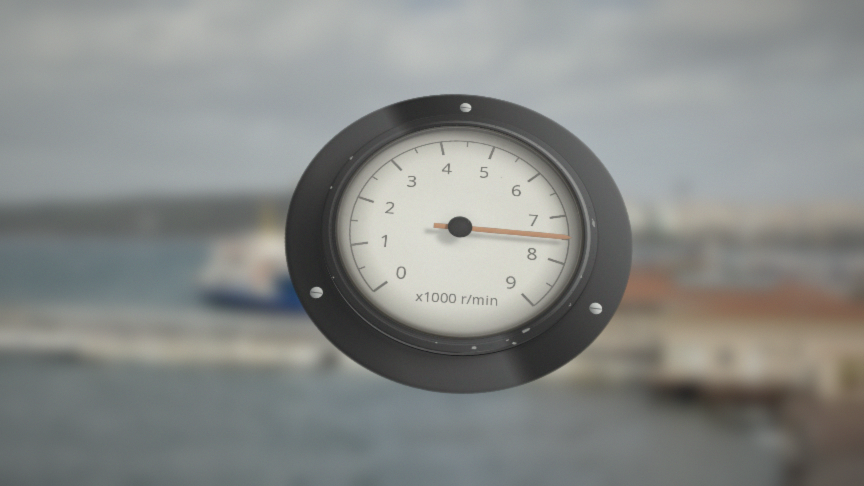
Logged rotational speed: 7500 (rpm)
